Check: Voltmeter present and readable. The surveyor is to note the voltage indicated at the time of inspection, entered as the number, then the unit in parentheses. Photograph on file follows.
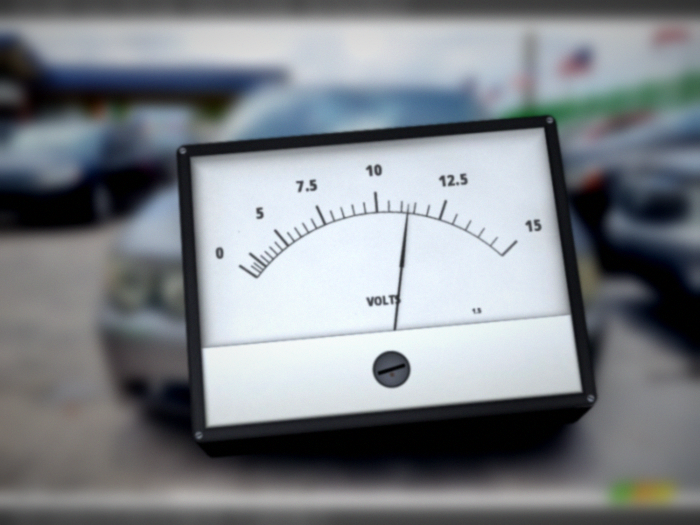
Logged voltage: 11.25 (V)
